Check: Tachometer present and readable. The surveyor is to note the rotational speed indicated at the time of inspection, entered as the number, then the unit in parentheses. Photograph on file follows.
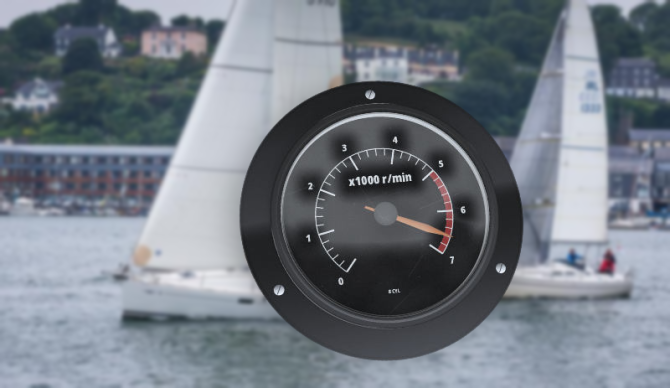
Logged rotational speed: 6600 (rpm)
